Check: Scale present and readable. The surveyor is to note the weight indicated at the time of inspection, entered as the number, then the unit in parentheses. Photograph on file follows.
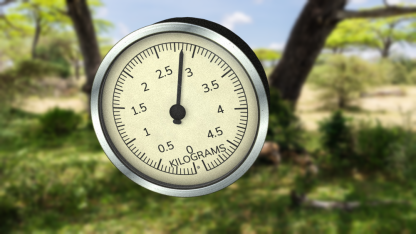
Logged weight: 2.85 (kg)
